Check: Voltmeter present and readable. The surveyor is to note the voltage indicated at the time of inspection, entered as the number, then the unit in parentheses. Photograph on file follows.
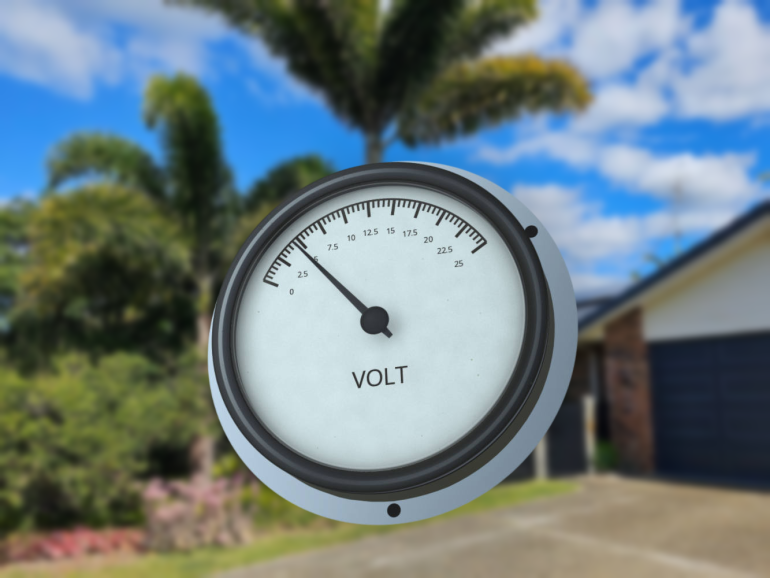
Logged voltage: 4.5 (V)
